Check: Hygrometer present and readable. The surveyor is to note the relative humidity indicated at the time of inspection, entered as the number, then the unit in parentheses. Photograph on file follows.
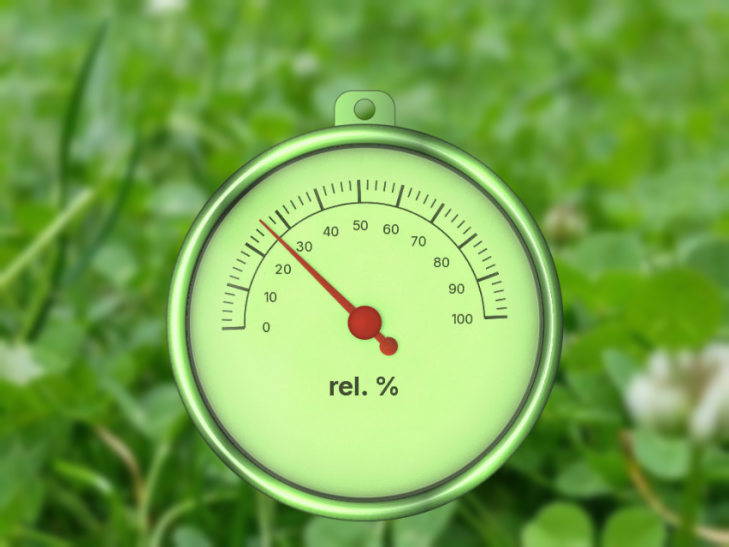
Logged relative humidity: 26 (%)
